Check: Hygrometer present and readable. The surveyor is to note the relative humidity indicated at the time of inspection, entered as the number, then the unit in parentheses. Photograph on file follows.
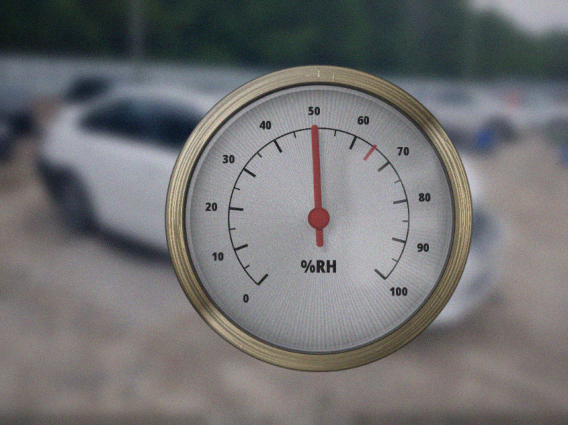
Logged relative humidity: 50 (%)
